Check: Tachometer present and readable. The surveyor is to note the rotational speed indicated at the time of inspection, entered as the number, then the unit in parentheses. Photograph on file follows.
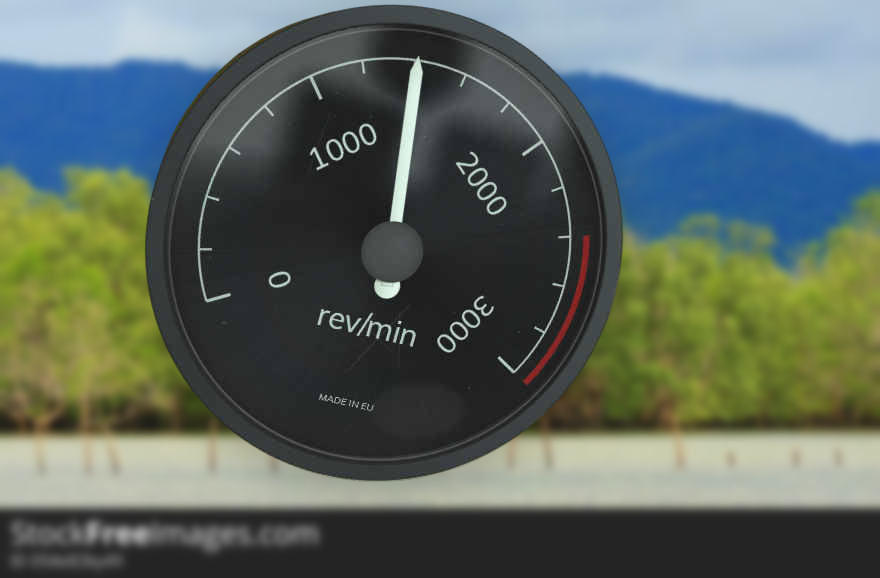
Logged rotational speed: 1400 (rpm)
